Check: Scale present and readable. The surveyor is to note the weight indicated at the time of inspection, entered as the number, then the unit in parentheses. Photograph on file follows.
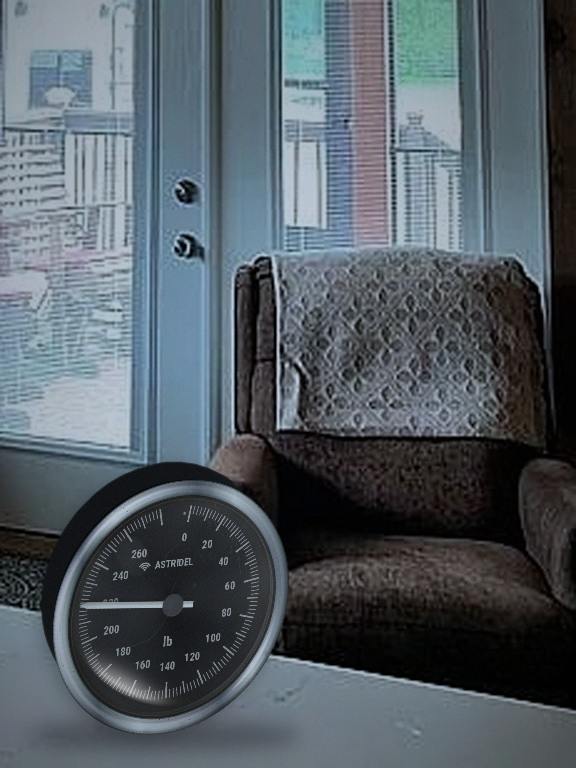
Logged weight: 220 (lb)
